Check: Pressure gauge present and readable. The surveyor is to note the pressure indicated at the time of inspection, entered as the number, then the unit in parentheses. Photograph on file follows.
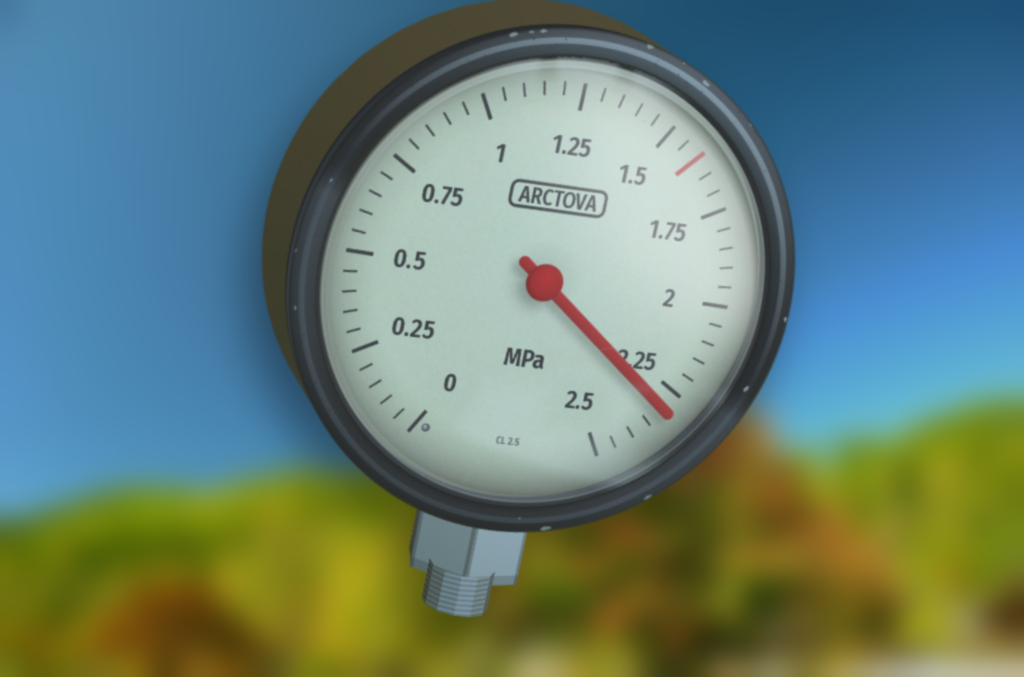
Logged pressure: 2.3 (MPa)
